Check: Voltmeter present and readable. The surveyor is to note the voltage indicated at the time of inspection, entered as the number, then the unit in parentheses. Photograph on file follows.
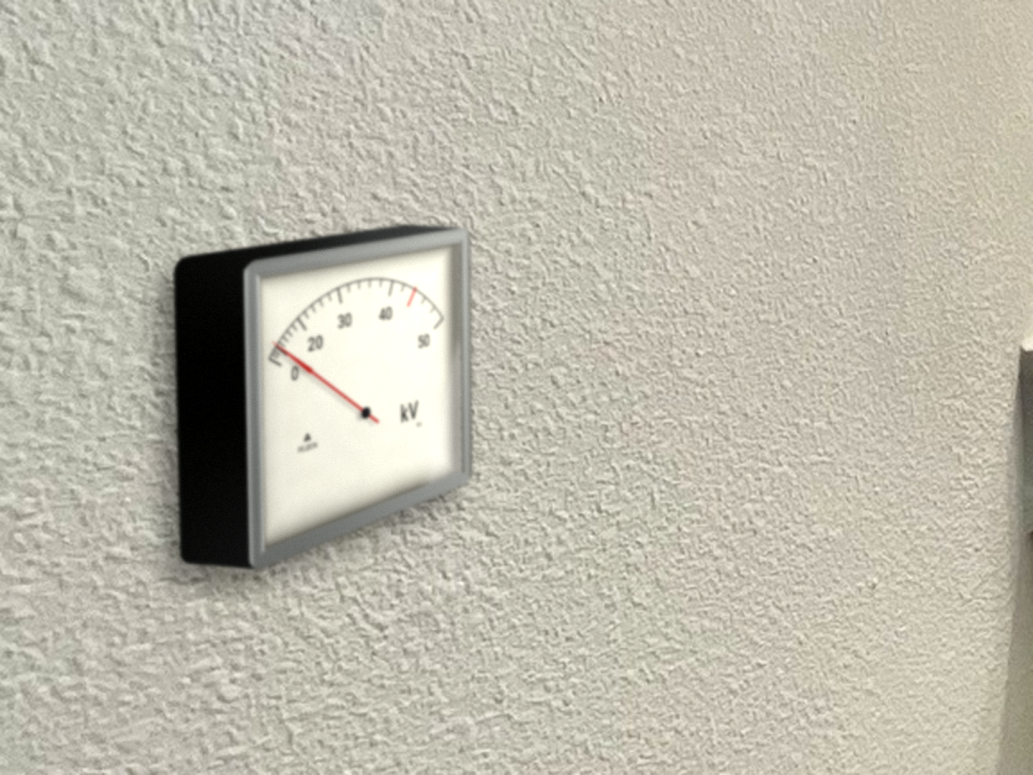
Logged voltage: 10 (kV)
